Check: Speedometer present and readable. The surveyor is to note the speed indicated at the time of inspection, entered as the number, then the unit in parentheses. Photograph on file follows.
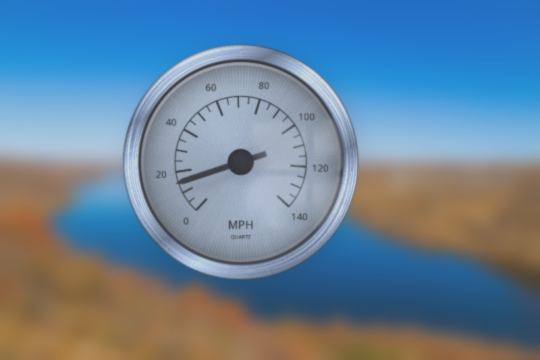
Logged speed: 15 (mph)
